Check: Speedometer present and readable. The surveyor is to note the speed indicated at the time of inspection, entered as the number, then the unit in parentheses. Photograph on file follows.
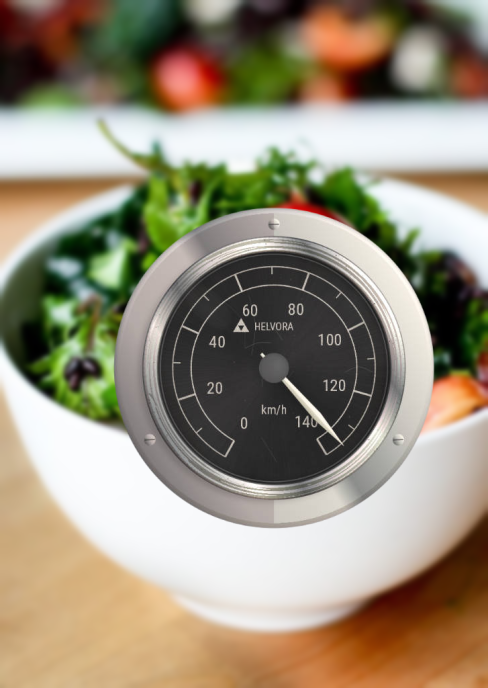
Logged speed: 135 (km/h)
